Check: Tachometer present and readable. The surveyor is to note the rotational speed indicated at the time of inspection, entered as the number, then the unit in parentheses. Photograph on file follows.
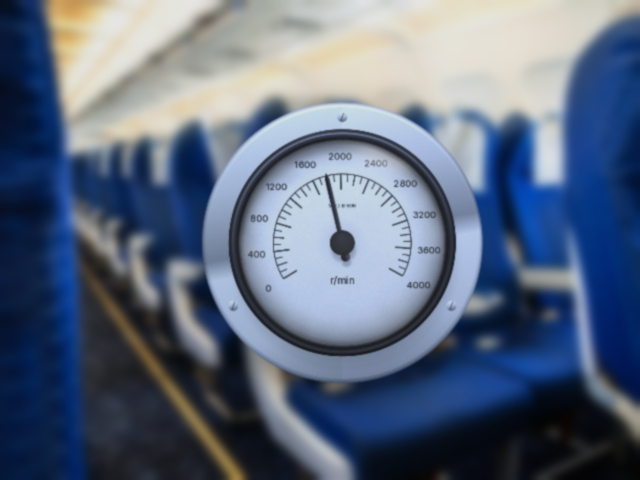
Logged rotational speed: 1800 (rpm)
